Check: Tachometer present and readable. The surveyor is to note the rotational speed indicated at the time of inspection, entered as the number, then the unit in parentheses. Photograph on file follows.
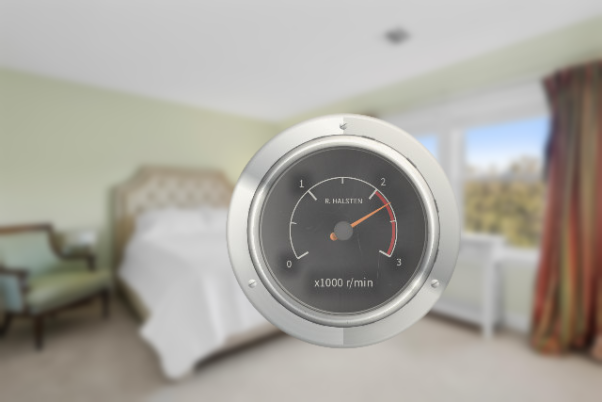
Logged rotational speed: 2250 (rpm)
